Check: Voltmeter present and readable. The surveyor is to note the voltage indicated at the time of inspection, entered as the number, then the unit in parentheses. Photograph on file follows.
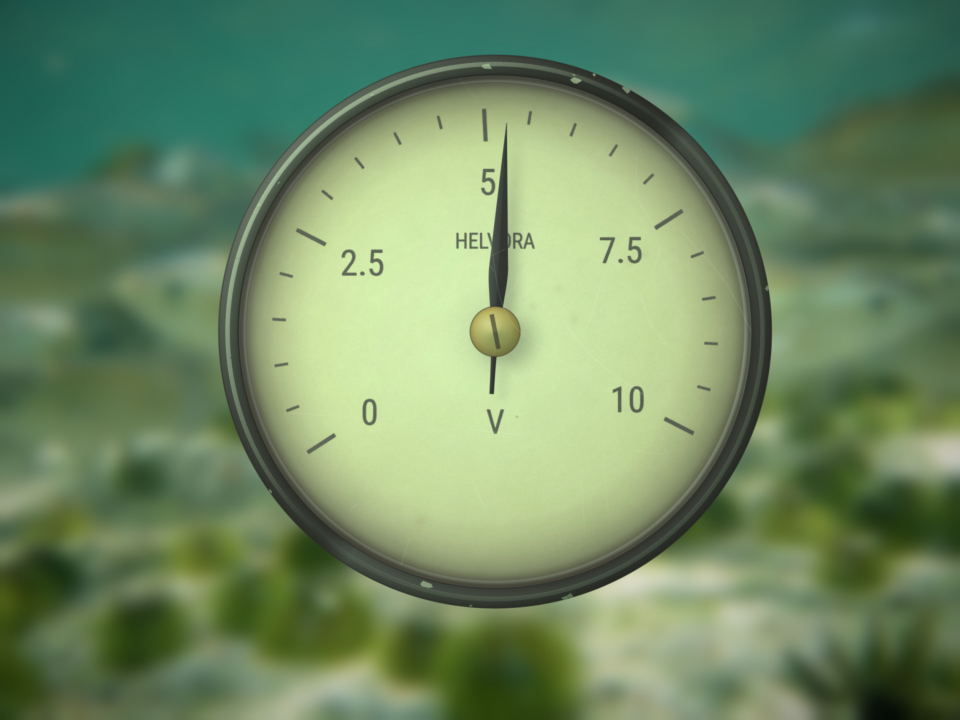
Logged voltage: 5.25 (V)
